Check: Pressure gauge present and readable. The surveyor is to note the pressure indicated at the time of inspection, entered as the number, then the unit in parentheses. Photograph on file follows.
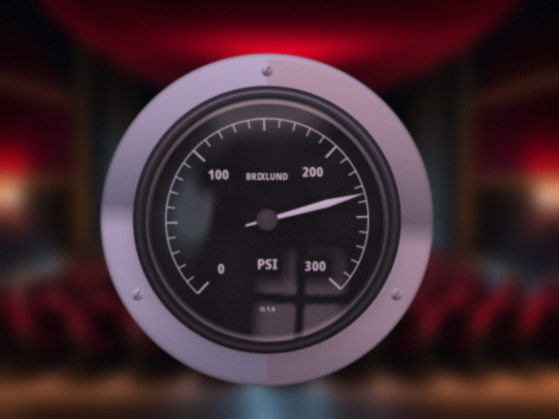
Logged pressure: 235 (psi)
